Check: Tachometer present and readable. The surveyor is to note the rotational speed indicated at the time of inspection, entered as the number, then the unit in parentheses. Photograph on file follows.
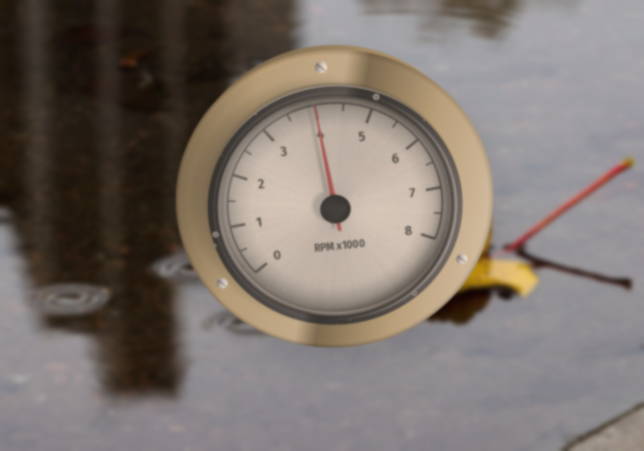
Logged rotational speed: 4000 (rpm)
